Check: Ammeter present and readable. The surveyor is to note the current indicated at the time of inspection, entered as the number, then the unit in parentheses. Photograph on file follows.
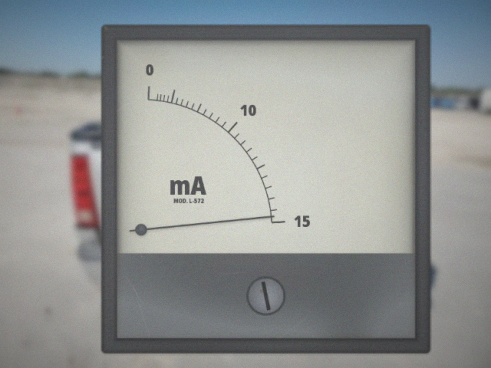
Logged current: 14.75 (mA)
